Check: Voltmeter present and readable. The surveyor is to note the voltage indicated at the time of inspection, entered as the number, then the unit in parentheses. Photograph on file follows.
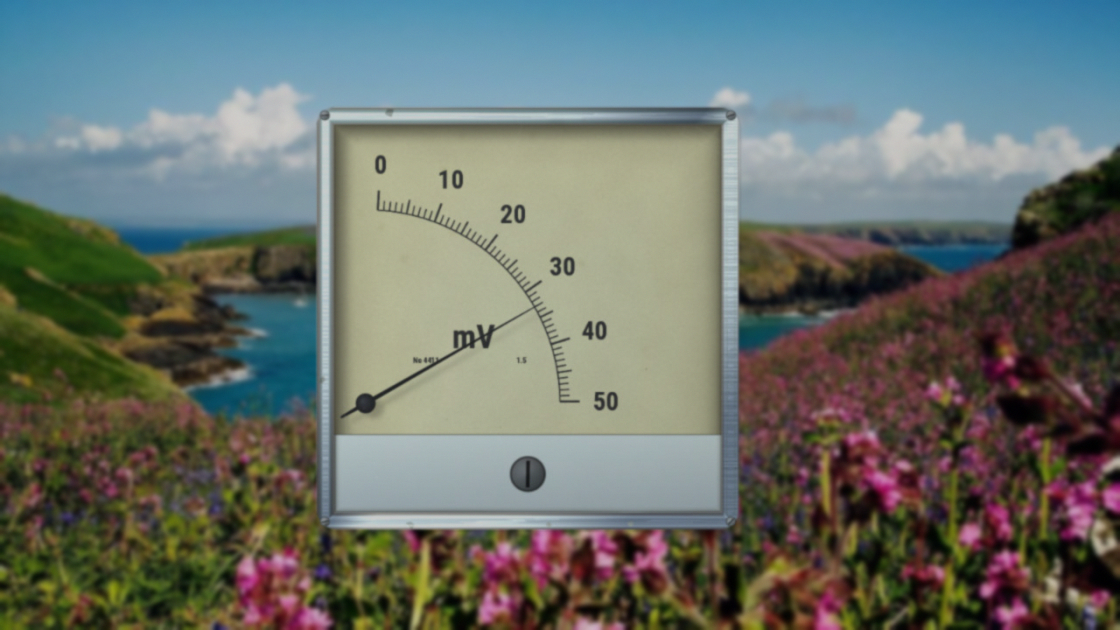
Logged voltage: 33 (mV)
